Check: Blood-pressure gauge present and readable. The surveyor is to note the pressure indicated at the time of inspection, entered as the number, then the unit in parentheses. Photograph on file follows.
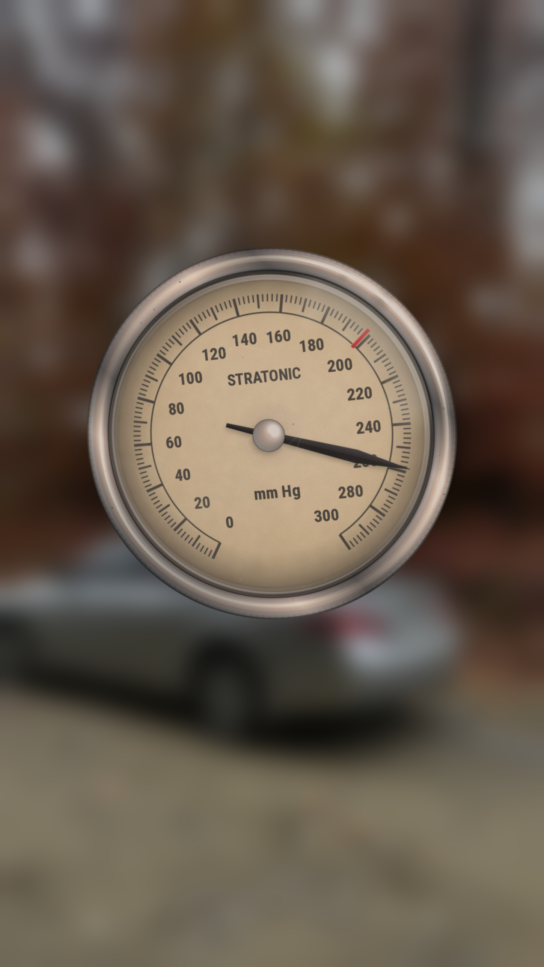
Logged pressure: 258 (mmHg)
